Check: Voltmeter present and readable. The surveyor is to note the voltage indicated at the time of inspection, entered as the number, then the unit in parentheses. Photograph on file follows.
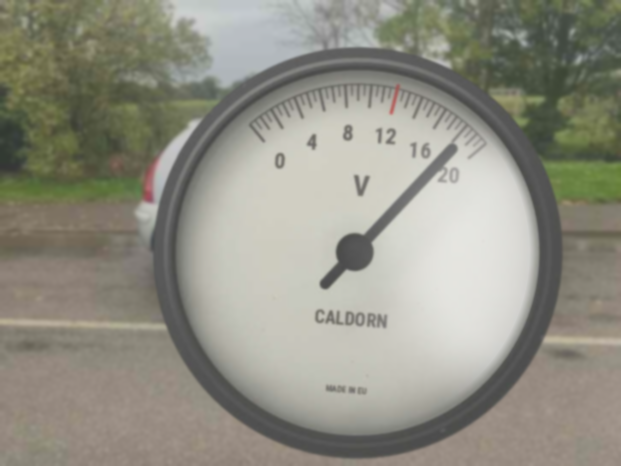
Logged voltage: 18.5 (V)
